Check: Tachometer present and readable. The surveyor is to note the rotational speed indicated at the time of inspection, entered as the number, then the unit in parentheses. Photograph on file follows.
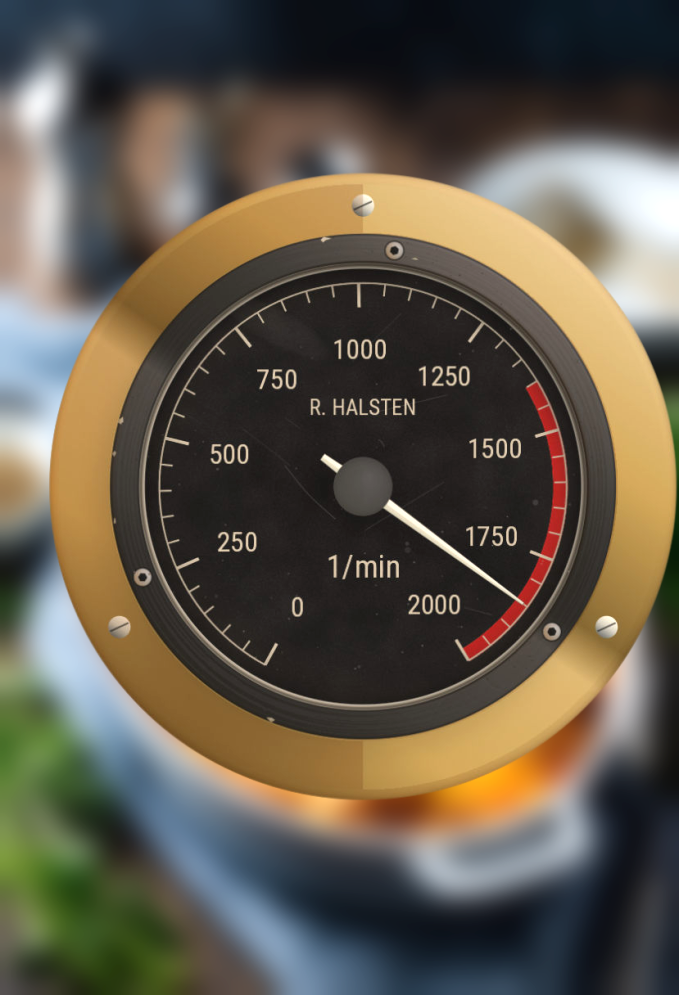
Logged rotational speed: 1850 (rpm)
